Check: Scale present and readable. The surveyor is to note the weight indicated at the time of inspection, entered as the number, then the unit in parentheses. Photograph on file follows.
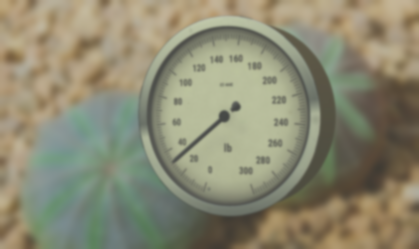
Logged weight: 30 (lb)
